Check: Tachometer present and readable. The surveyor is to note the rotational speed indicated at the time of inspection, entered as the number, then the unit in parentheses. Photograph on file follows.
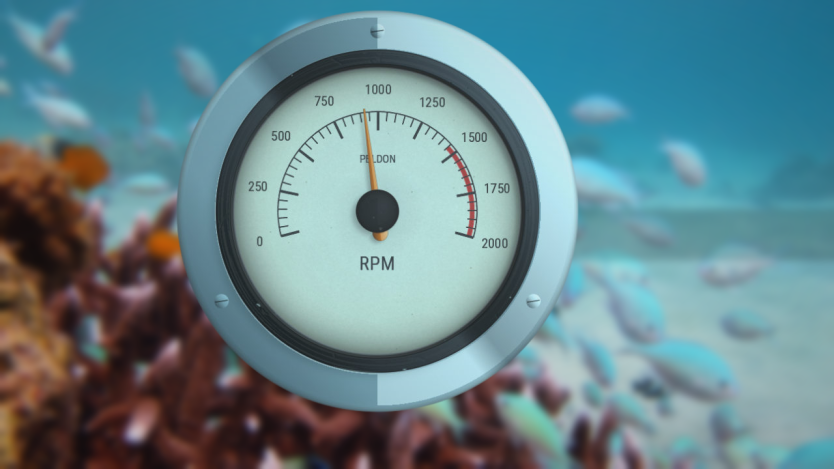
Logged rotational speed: 925 (rpm)
